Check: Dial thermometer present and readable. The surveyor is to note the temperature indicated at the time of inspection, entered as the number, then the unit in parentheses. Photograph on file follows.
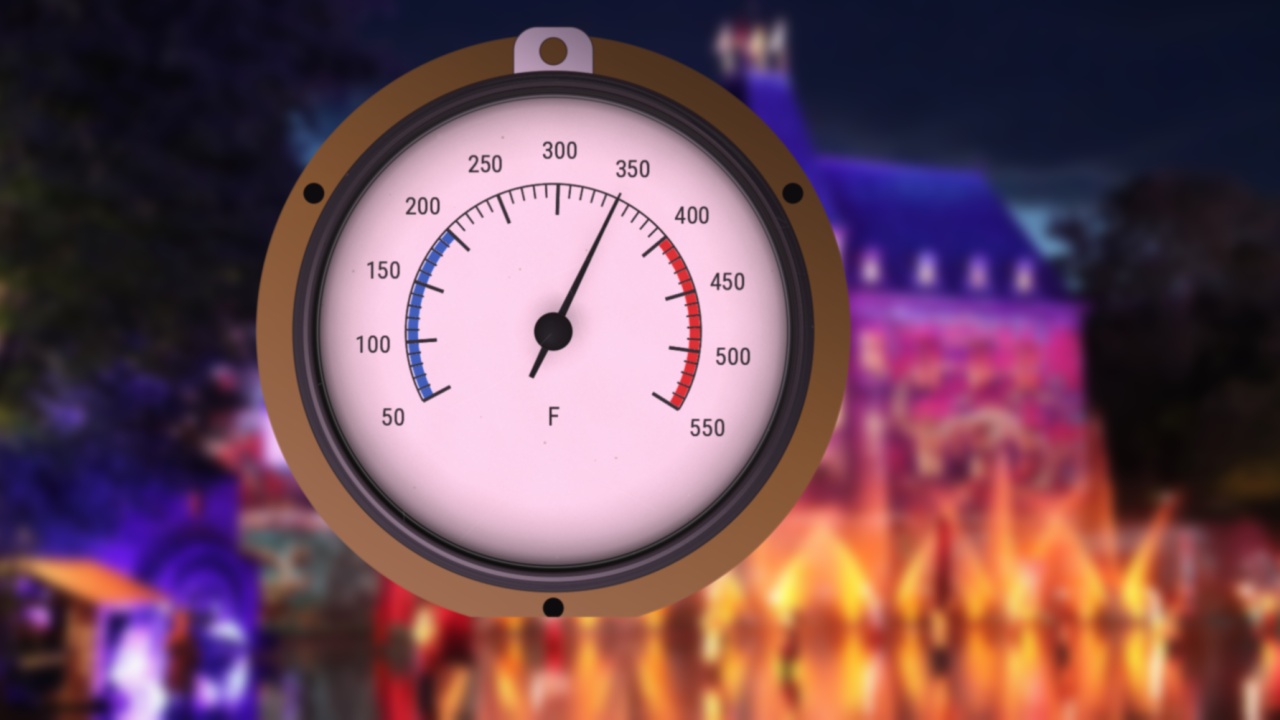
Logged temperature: 350 (°F)
